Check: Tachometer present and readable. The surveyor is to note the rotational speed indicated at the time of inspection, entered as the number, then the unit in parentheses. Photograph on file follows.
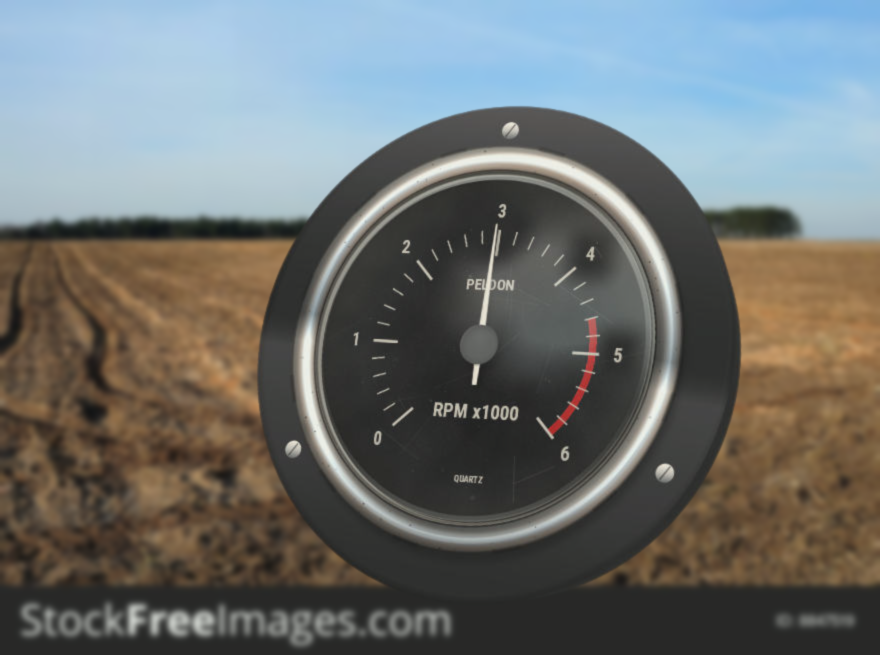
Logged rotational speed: 3000 (rpm)
